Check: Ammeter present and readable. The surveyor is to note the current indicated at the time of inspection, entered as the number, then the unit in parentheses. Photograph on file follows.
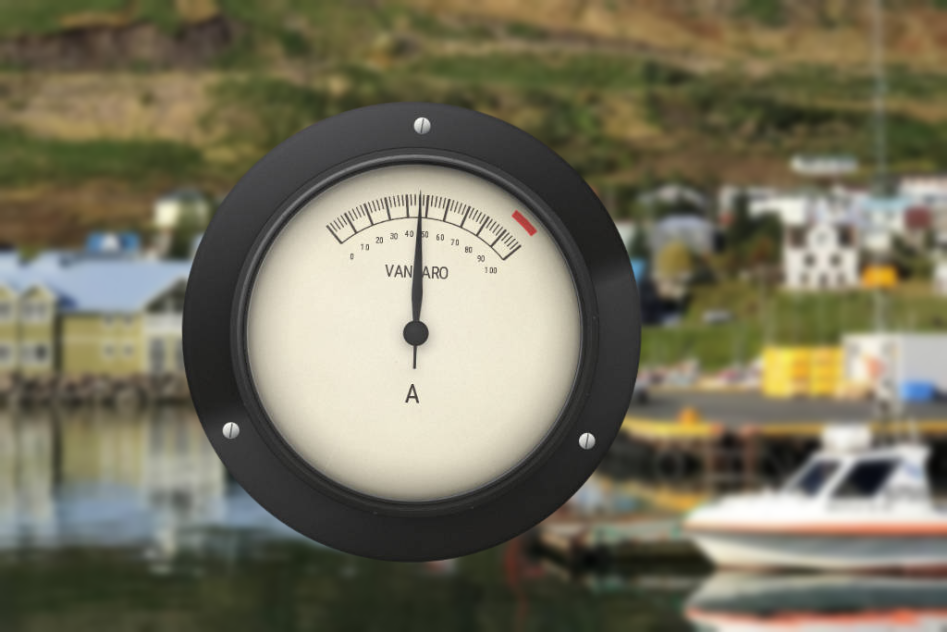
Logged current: 46 (A)
